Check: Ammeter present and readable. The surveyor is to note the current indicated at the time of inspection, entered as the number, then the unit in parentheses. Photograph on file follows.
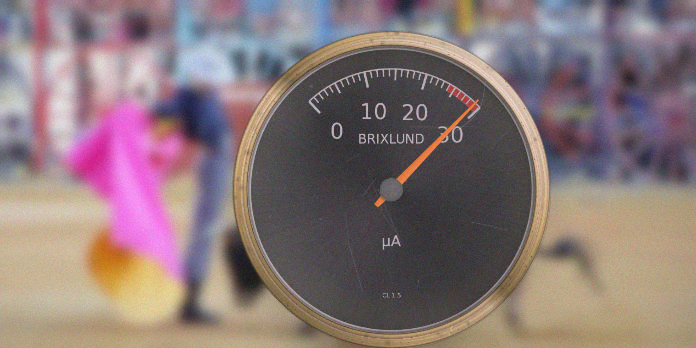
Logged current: 29 (µA)
